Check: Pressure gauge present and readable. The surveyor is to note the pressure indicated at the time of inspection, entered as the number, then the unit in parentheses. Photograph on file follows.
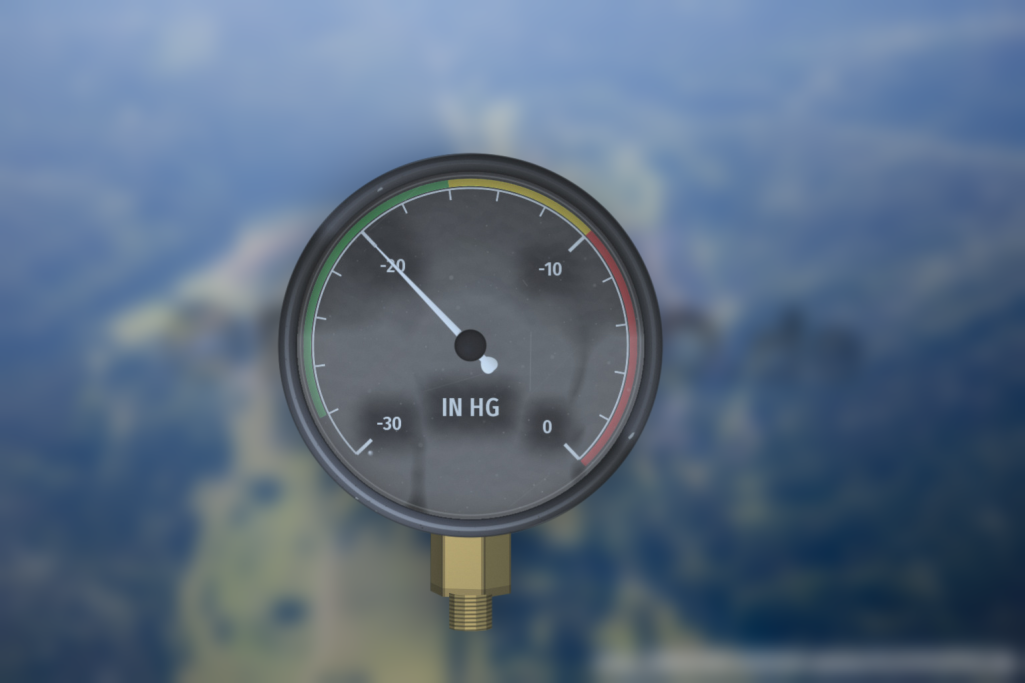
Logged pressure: -20 (inHg)
